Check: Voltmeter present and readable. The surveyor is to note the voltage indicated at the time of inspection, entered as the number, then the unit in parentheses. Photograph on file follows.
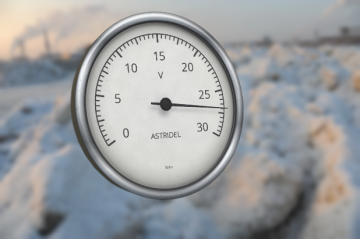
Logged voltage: 27 (V)
